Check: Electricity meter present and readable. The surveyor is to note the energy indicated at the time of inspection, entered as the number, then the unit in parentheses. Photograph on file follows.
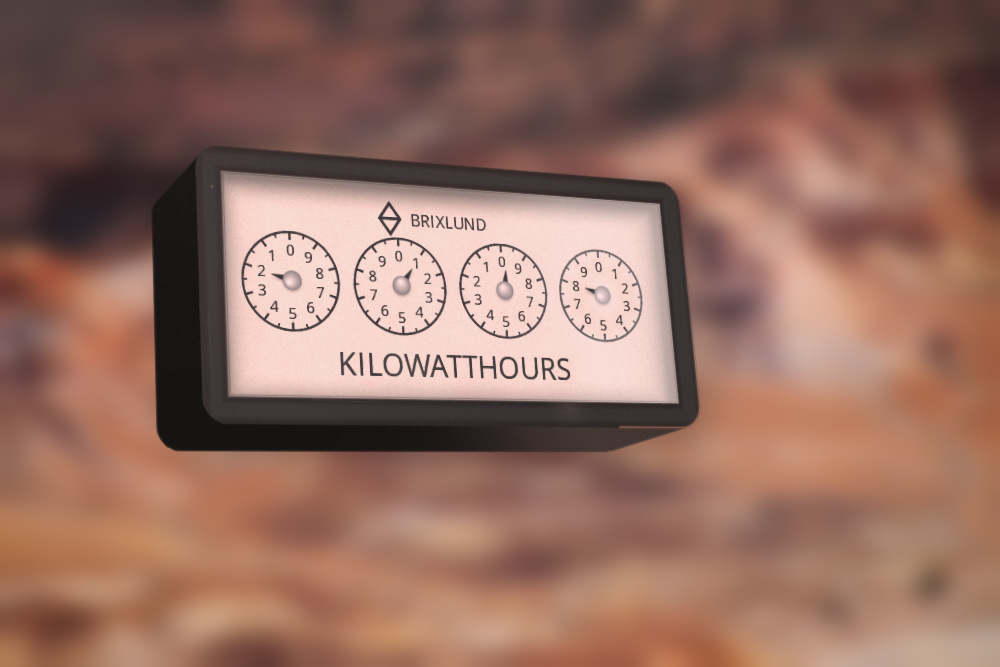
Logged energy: 2098 (kWh)
